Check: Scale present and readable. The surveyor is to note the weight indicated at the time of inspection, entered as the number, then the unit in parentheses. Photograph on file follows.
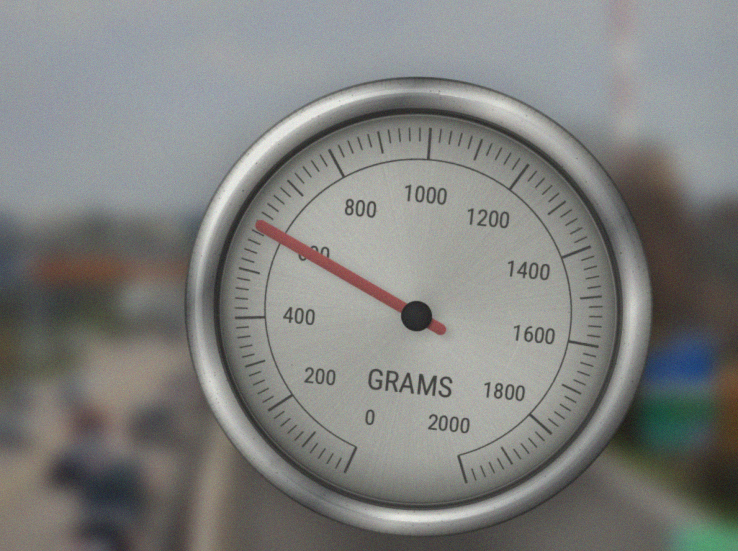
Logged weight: 600 (g)
